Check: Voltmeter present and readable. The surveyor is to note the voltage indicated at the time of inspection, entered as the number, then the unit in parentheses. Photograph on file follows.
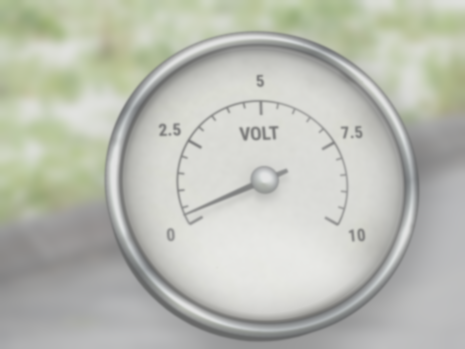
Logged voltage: 0.25 (V)
